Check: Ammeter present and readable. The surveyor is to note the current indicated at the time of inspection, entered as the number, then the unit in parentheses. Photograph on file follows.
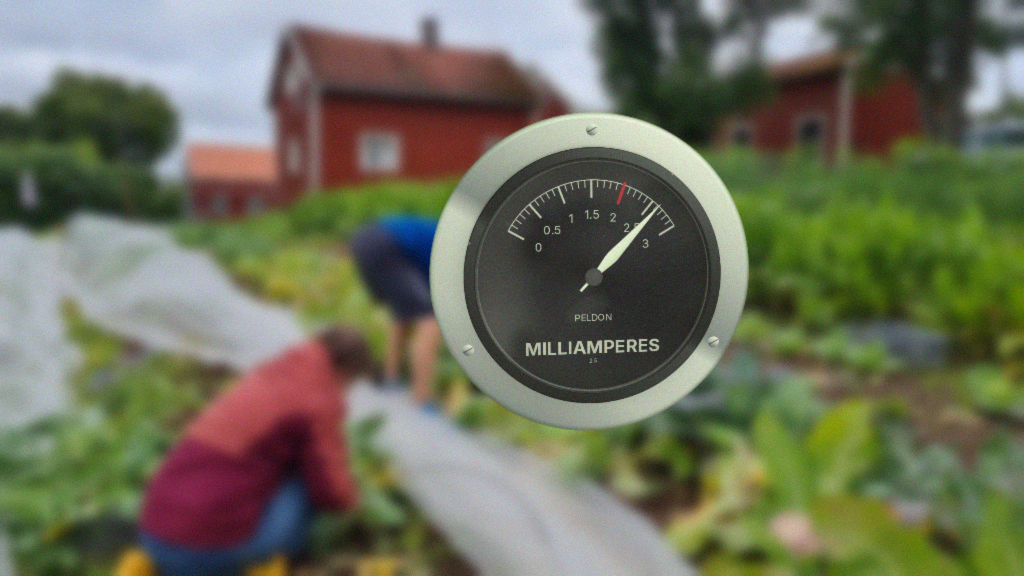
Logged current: 2.6 (mA)
